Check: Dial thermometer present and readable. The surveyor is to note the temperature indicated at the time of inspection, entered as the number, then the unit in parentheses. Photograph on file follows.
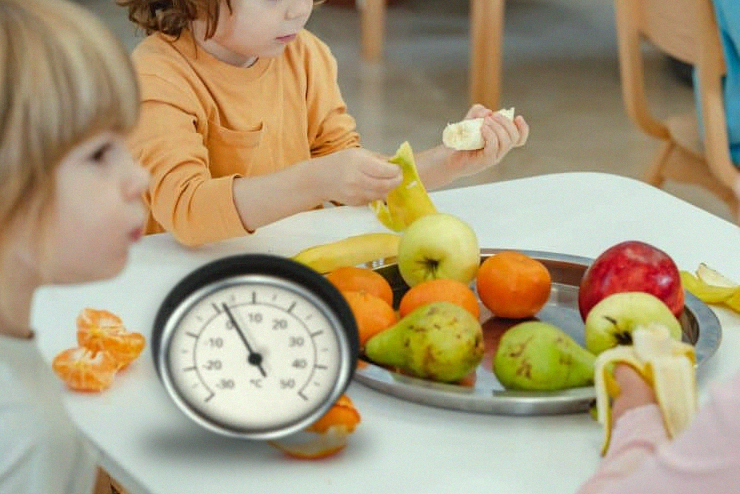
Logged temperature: 2.5 (°C)
